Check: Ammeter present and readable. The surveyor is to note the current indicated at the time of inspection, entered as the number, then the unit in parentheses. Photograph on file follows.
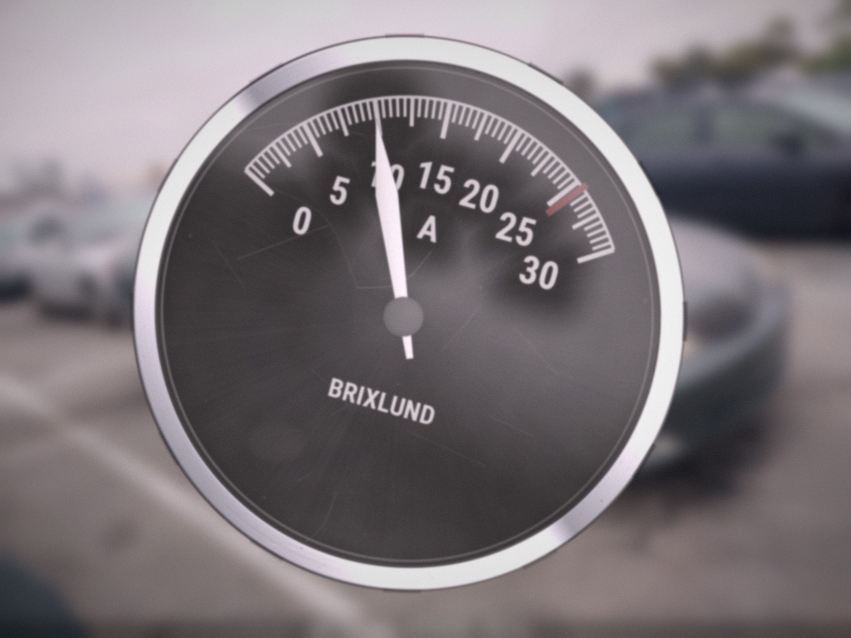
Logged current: 10 (A)
